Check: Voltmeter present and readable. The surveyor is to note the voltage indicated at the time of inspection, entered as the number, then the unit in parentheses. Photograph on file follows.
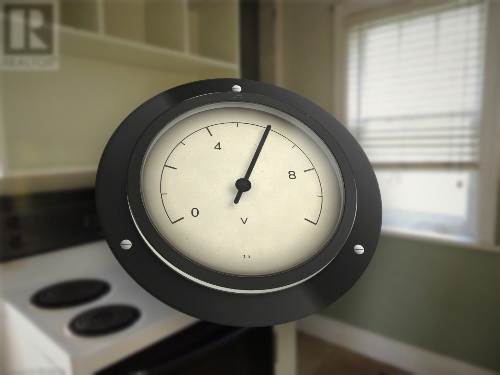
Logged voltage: 6 (V)
